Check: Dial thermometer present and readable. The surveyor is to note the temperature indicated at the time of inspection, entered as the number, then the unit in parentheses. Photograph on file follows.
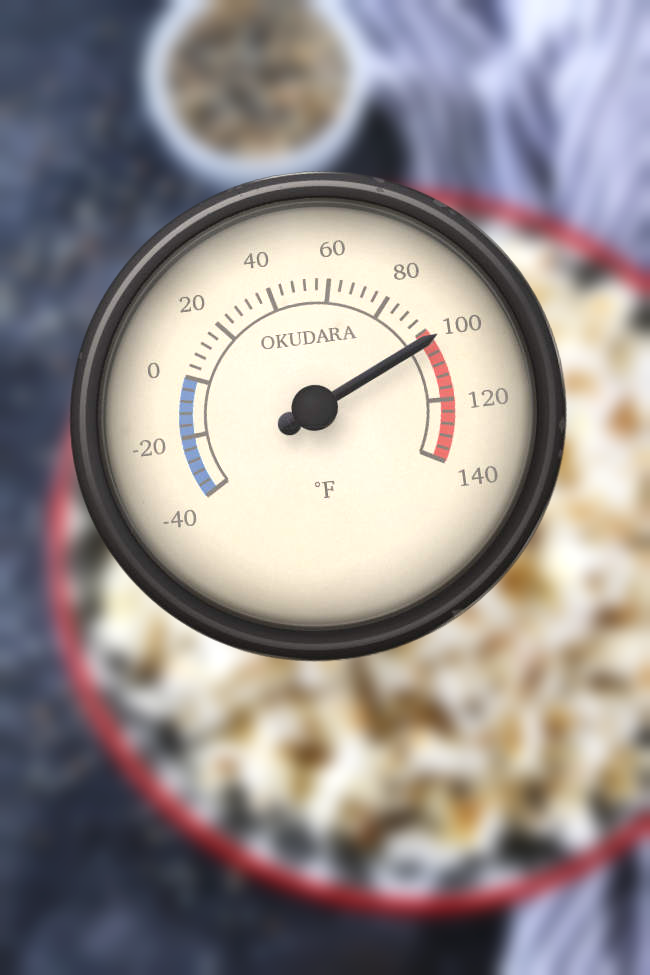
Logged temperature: 100 (°F)
